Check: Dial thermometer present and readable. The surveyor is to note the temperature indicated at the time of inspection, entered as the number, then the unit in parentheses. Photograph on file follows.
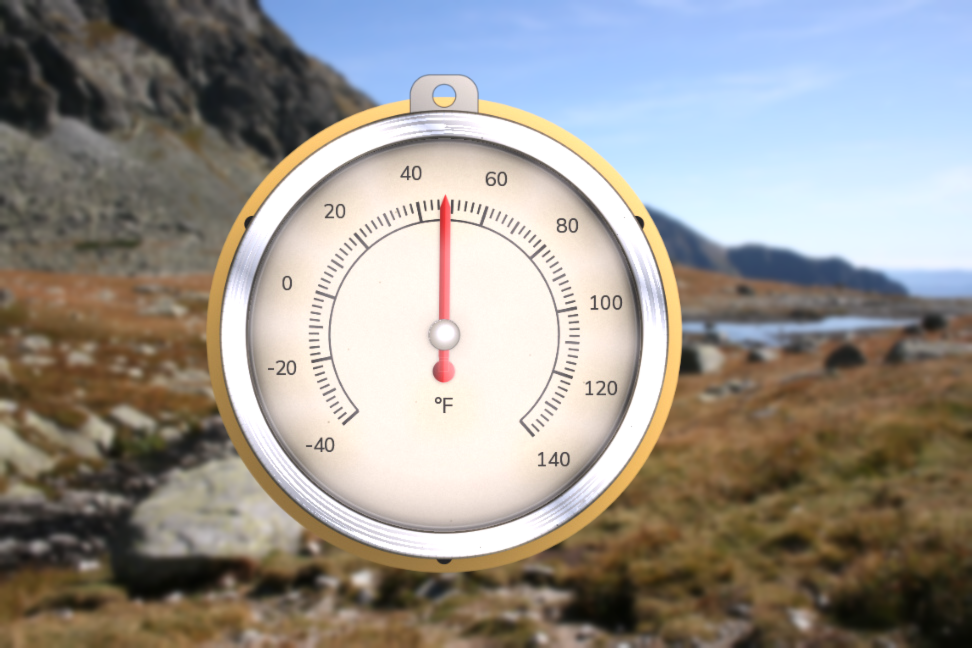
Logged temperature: 48 (°F)
